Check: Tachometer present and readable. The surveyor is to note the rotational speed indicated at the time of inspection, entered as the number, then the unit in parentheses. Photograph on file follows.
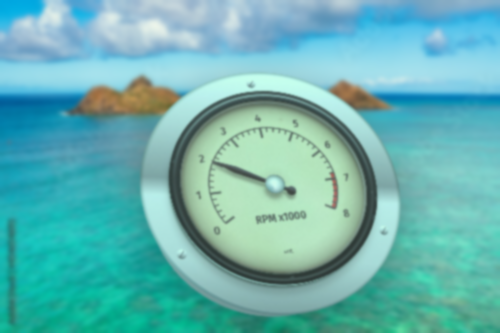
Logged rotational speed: 2000 (rpm)
